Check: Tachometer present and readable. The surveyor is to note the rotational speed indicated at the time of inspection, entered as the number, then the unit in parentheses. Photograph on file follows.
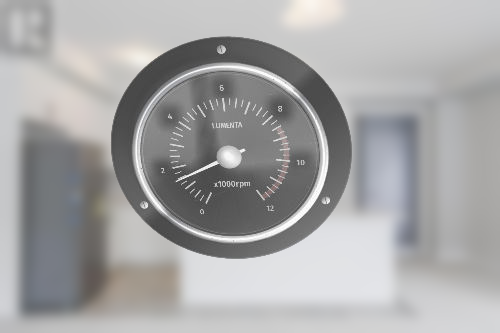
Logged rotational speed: 1500 (rpm)
